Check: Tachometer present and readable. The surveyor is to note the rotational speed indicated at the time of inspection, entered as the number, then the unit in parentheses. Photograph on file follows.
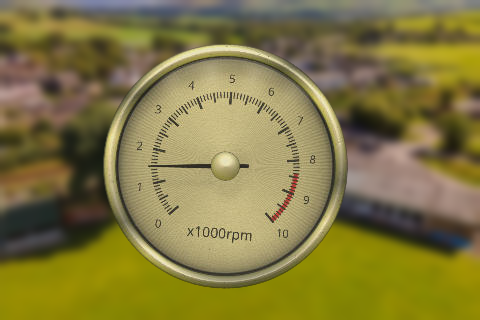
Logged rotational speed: 1500 (rpm)
